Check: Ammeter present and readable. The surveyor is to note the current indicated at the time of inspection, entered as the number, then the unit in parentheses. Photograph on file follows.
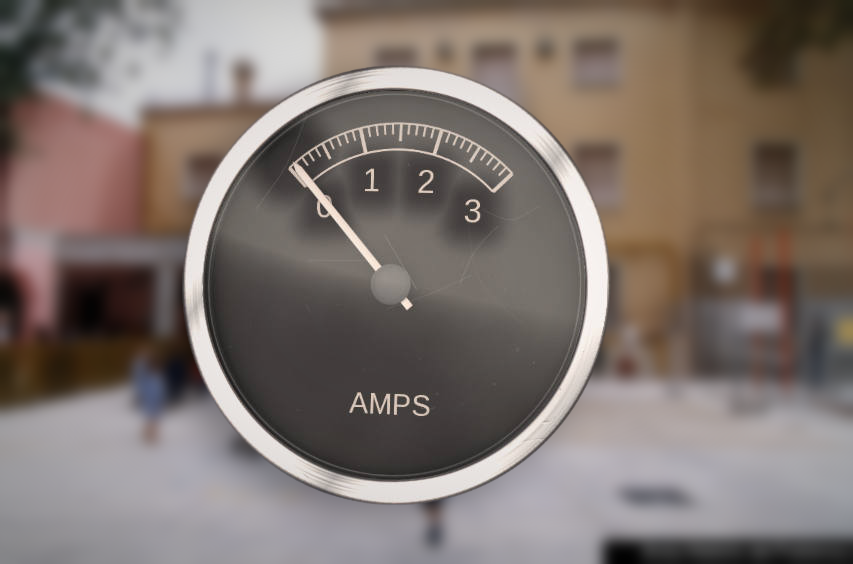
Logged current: 0.1 (A)
